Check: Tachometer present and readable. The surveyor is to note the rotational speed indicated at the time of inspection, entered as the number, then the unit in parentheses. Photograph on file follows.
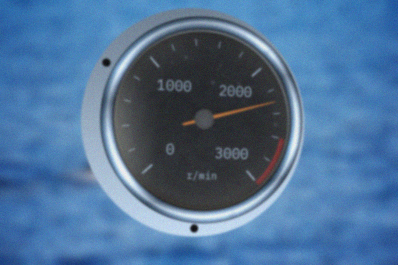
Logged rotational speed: 2300 (rpm)
